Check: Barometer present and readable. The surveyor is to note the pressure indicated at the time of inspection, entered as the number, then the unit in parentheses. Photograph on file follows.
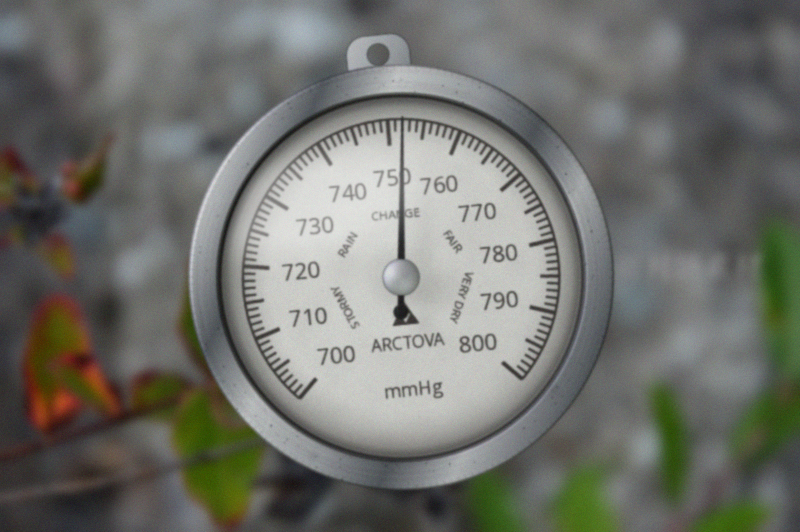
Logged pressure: 752 (mmHg)
